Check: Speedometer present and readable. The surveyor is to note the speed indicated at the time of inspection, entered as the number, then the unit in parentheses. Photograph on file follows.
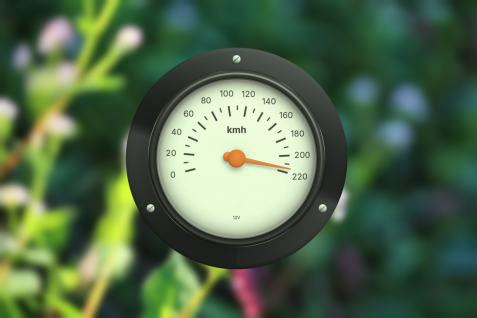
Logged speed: 215 (km/h)
